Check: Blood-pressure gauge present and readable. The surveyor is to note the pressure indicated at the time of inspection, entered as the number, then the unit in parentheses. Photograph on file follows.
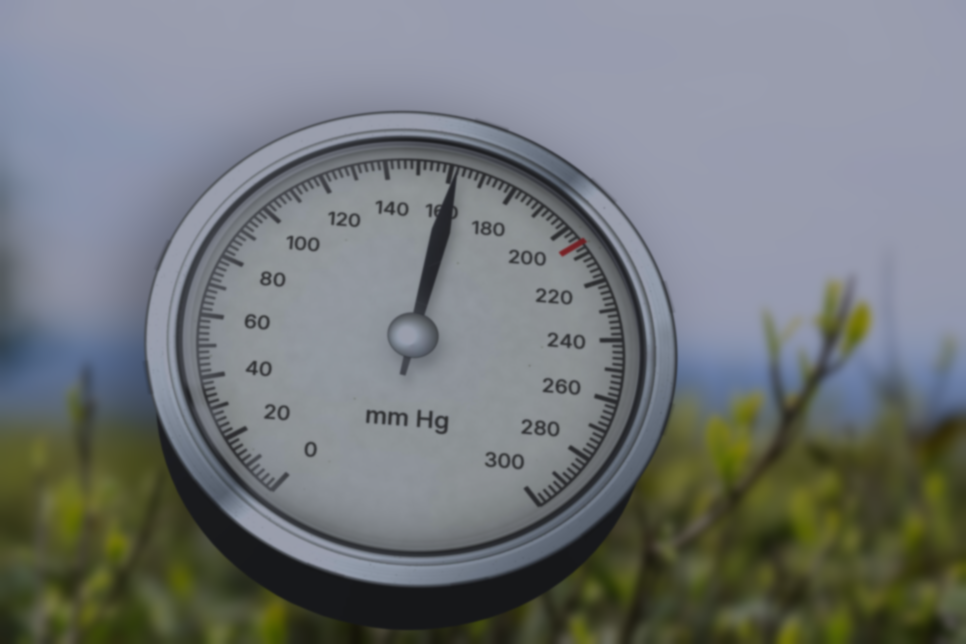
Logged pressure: 162 (mmHg)
